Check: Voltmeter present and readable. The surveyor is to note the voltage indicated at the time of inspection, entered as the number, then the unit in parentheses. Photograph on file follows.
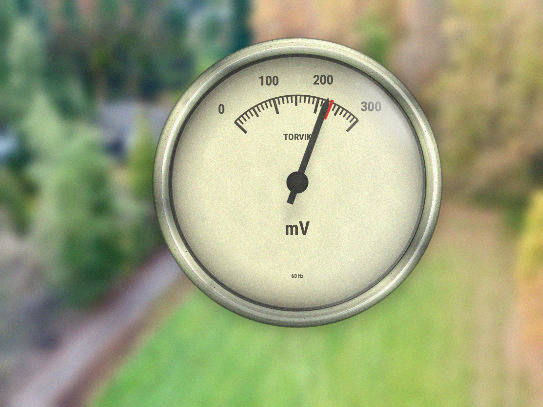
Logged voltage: 220 (mV)
